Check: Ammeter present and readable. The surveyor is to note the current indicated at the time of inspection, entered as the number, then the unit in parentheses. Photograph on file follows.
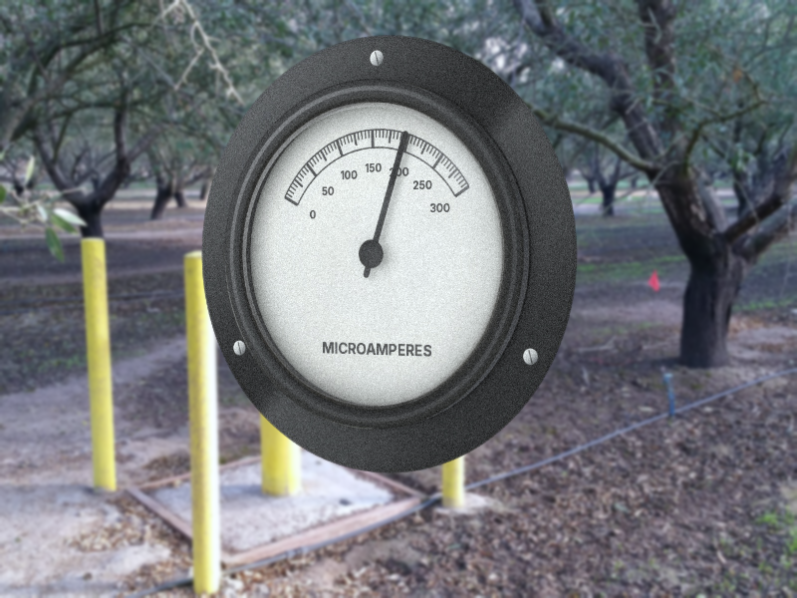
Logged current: 200 (µA)
